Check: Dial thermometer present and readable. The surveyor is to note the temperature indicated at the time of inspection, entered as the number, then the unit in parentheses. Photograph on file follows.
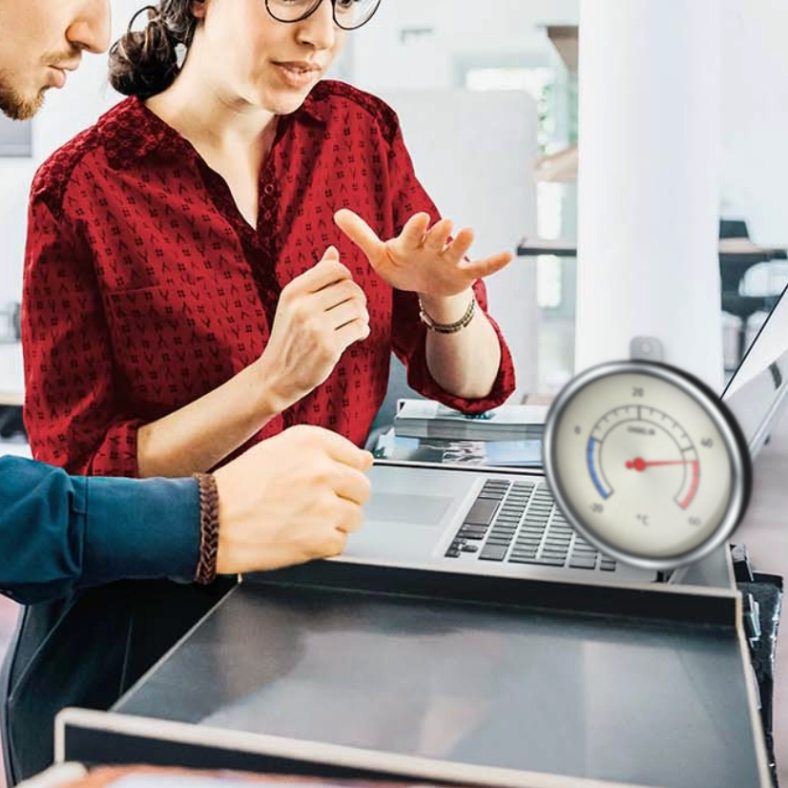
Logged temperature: 44 (°C)
